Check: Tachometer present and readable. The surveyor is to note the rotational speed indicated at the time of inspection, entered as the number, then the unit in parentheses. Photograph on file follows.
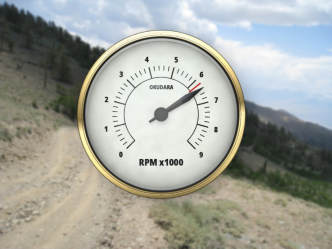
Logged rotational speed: 6400 (rpm)
